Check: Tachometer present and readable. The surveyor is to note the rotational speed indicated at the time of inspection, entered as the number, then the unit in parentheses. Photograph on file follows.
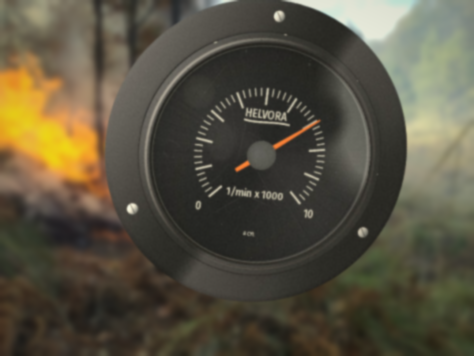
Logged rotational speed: 7000 (rpm)
